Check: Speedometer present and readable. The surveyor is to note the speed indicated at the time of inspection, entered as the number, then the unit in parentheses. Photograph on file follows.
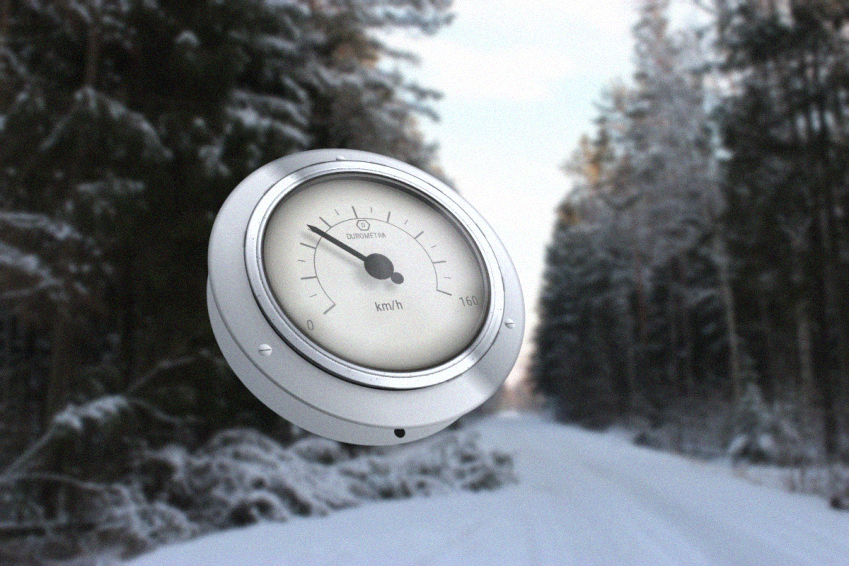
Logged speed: 50 (km/h)
